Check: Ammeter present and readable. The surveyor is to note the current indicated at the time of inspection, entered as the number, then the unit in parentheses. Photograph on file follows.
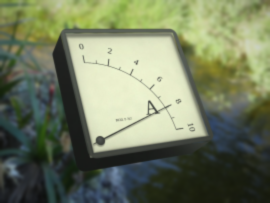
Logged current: 8 (A)
